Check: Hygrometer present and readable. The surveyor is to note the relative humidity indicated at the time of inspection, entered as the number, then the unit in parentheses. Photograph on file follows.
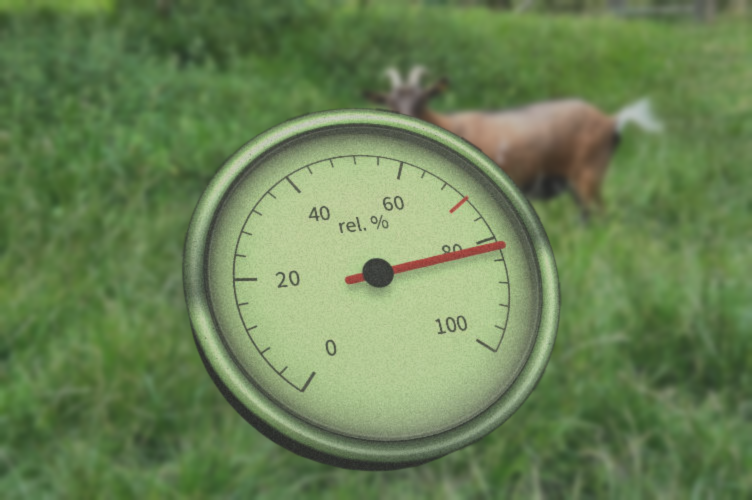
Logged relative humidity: 82 (%)
